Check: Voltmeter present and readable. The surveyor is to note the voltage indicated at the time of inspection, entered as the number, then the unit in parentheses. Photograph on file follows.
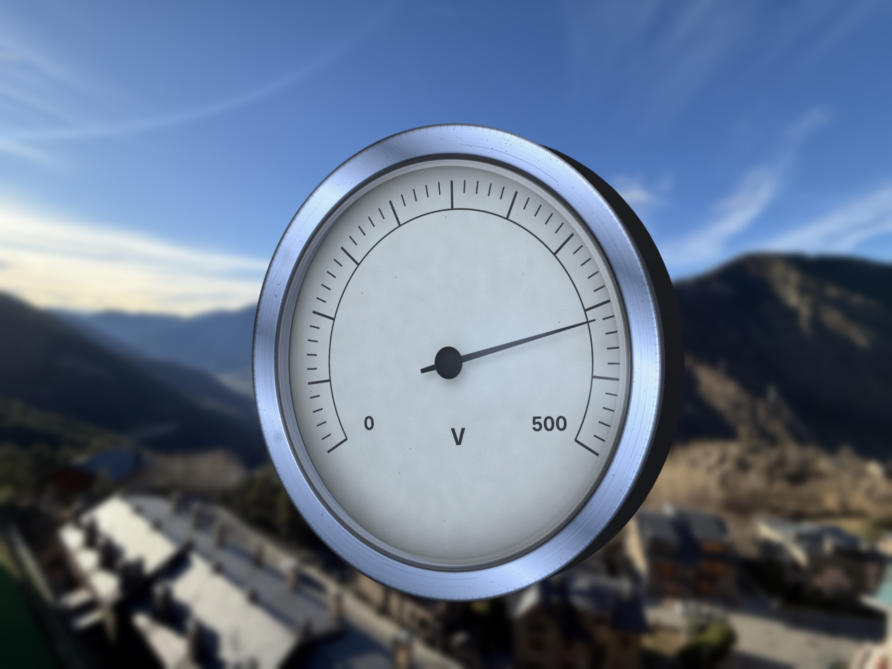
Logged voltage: 410 (V)
